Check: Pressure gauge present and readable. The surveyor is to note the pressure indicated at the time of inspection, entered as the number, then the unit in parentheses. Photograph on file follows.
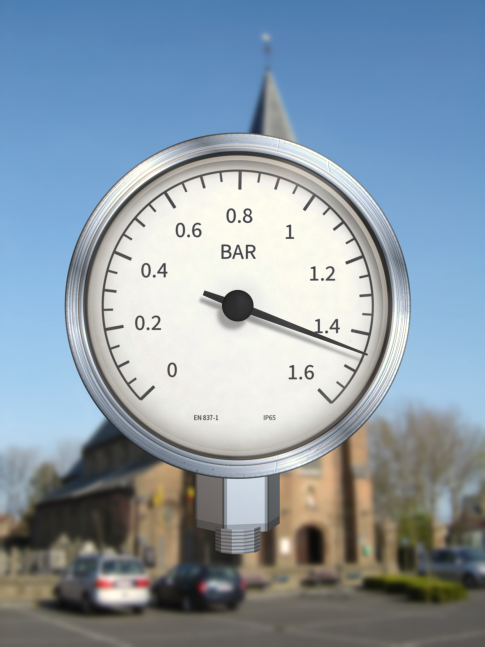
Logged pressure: 1.45 (bar)
